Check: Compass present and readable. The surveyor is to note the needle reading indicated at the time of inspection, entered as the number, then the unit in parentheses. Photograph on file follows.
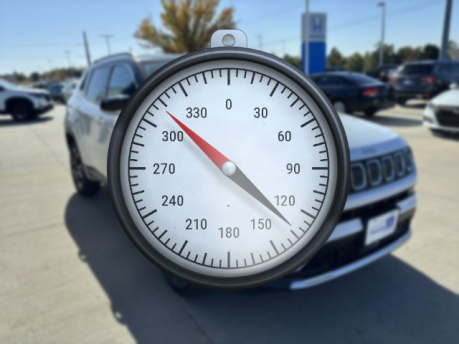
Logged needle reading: 312.5 (°)
